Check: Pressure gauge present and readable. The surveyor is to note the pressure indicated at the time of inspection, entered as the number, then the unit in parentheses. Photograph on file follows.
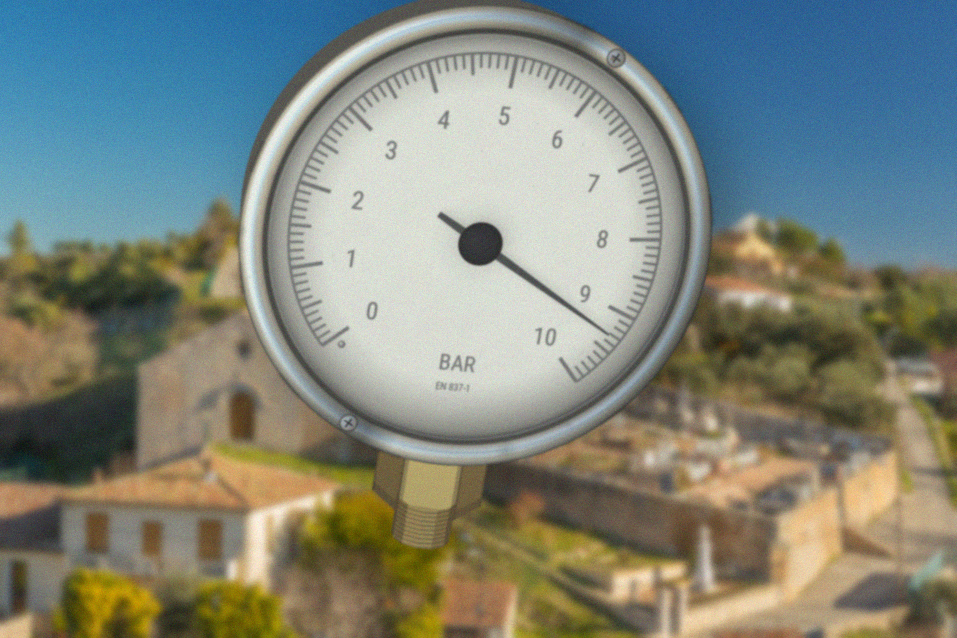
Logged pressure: 9.3 (bar)
